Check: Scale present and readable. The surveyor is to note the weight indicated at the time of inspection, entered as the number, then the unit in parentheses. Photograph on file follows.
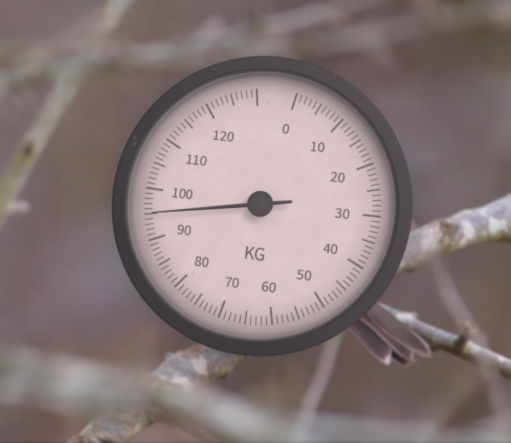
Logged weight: 95 (kg)
